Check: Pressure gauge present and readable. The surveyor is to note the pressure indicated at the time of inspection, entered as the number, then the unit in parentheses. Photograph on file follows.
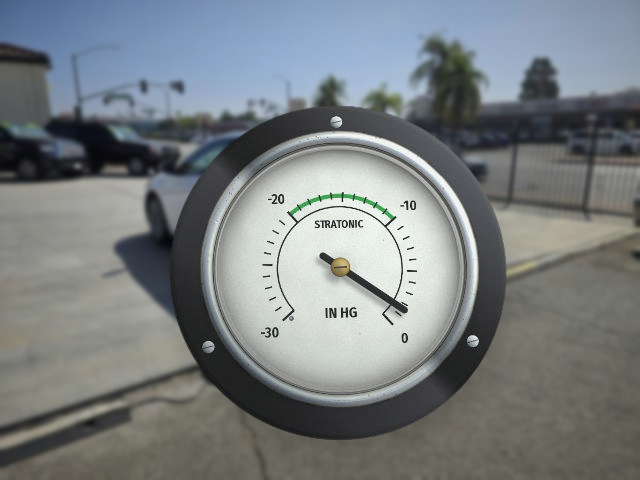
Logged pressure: -1.5 (inHg)
